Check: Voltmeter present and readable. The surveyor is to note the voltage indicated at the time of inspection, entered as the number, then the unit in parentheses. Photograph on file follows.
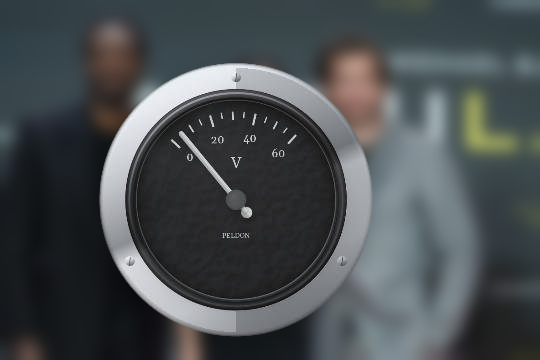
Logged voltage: 5 (V)
